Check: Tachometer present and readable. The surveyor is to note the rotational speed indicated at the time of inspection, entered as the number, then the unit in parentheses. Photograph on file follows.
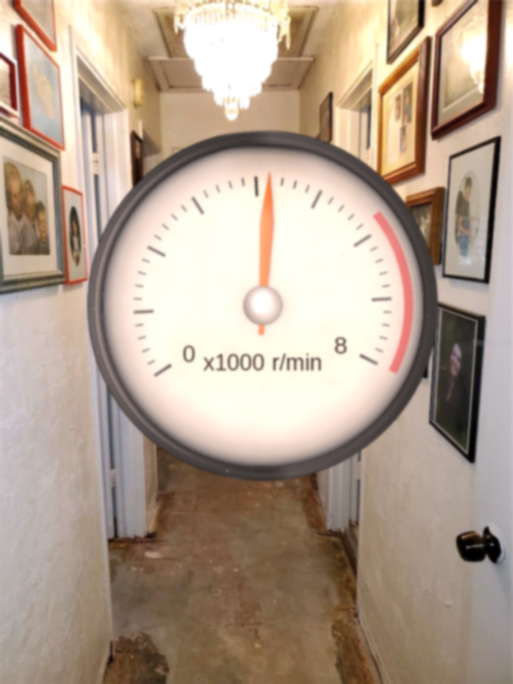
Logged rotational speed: 4200 (rpm)
